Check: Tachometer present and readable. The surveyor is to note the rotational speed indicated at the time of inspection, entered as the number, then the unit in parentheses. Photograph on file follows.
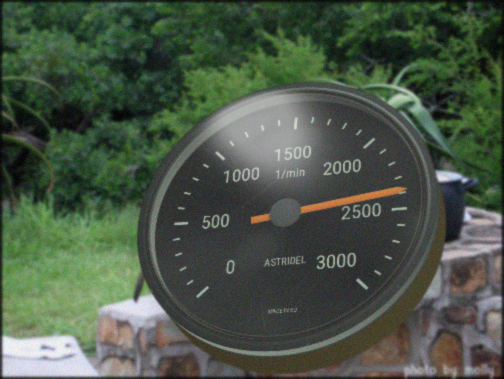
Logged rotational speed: 2400 (rpm)
